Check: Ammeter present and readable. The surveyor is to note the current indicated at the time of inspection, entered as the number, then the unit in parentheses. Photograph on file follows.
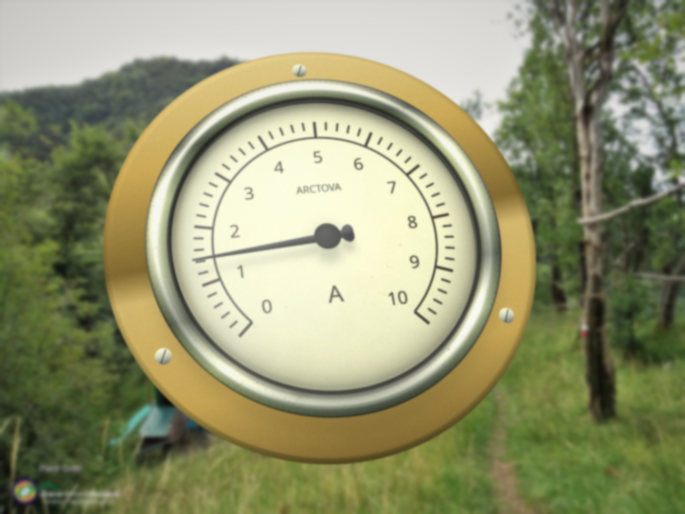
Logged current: 1.4 (A)
